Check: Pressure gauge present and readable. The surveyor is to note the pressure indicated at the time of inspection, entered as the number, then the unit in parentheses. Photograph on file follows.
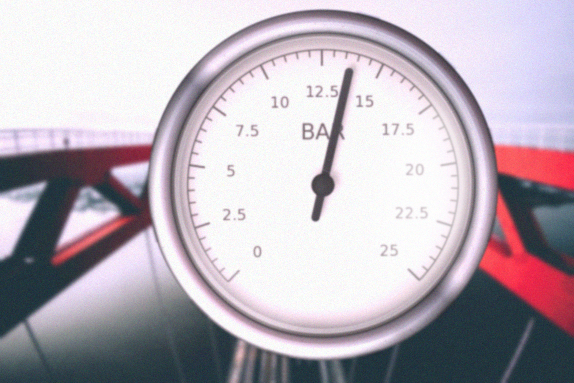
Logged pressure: 13.75 (bar)
